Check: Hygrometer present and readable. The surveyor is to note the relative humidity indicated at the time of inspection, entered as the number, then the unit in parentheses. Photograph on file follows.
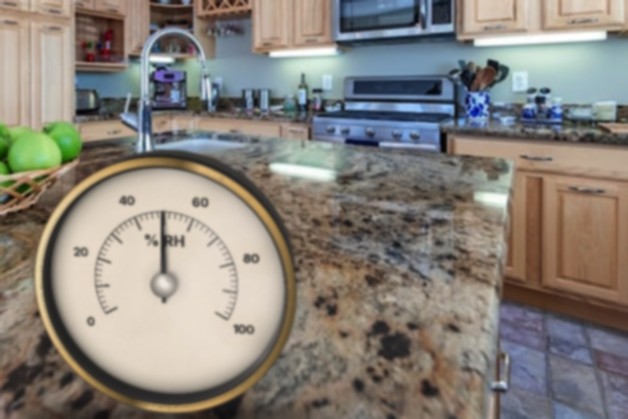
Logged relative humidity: 50 (%)
